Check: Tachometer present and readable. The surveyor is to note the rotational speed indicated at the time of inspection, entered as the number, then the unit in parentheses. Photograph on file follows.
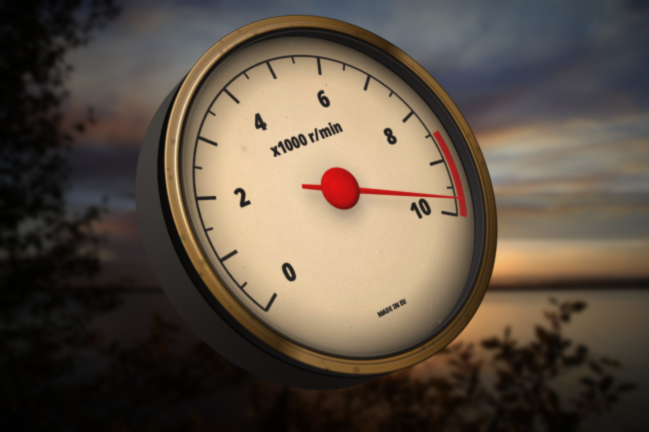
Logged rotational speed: 9750 (rpm)
